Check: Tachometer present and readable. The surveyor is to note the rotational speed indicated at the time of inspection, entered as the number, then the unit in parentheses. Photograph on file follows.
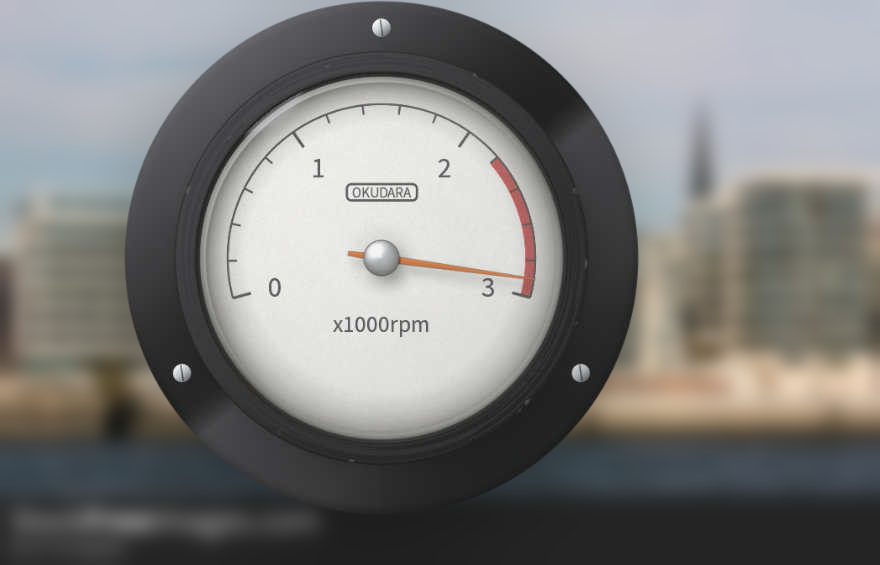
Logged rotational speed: 2900 (rpm)
